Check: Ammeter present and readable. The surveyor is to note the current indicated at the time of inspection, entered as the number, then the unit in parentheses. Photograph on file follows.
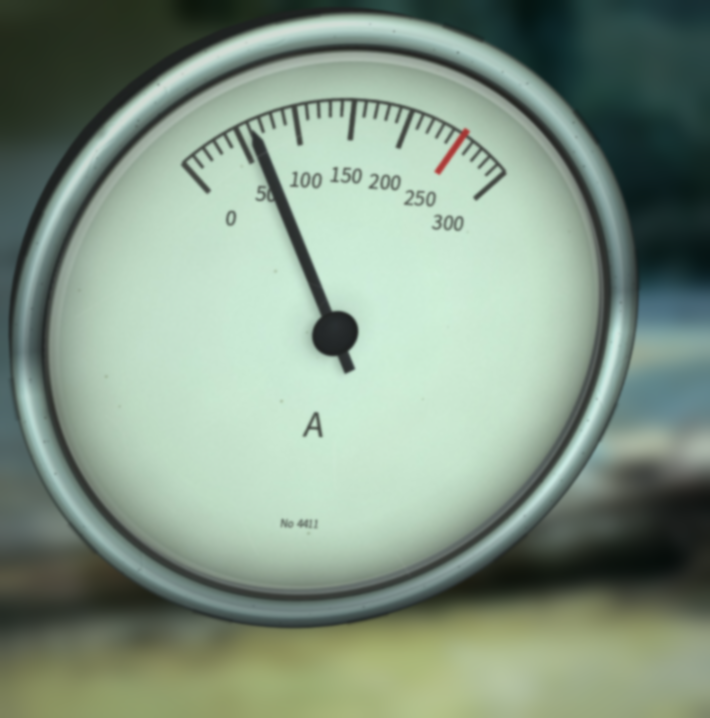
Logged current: 60 (A)
